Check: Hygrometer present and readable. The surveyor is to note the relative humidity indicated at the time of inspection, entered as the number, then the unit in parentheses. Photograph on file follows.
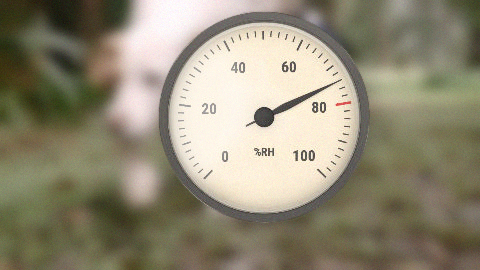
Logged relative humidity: 74 (%)
